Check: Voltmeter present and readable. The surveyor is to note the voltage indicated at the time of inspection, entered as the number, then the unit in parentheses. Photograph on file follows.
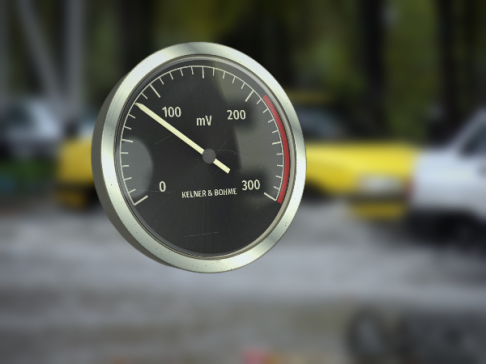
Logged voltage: 80 (mV)
